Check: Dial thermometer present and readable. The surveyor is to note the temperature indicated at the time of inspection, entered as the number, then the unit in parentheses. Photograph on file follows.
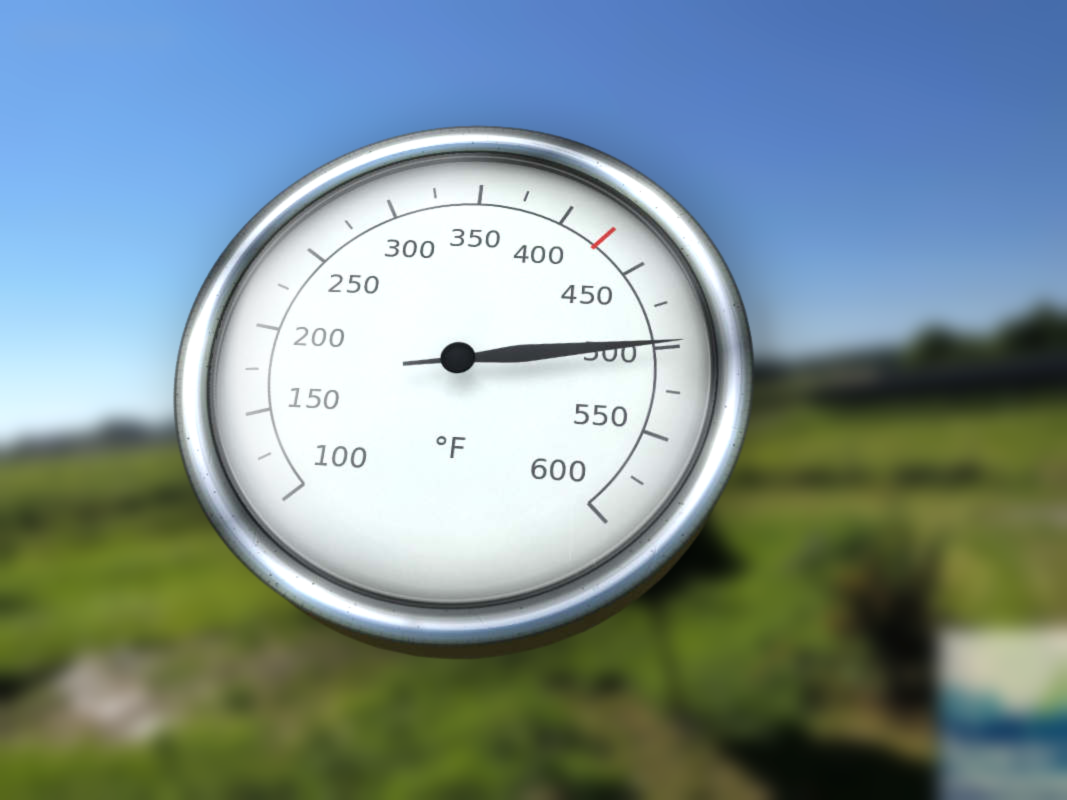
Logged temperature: 500 (°F)
